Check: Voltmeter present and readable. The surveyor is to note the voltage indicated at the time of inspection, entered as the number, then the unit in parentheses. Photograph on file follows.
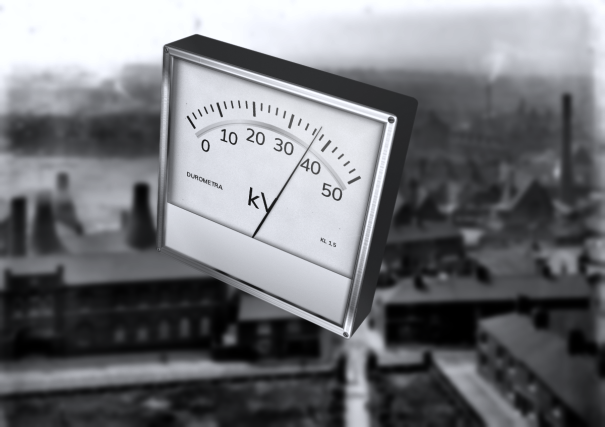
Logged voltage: 37 (kV)
